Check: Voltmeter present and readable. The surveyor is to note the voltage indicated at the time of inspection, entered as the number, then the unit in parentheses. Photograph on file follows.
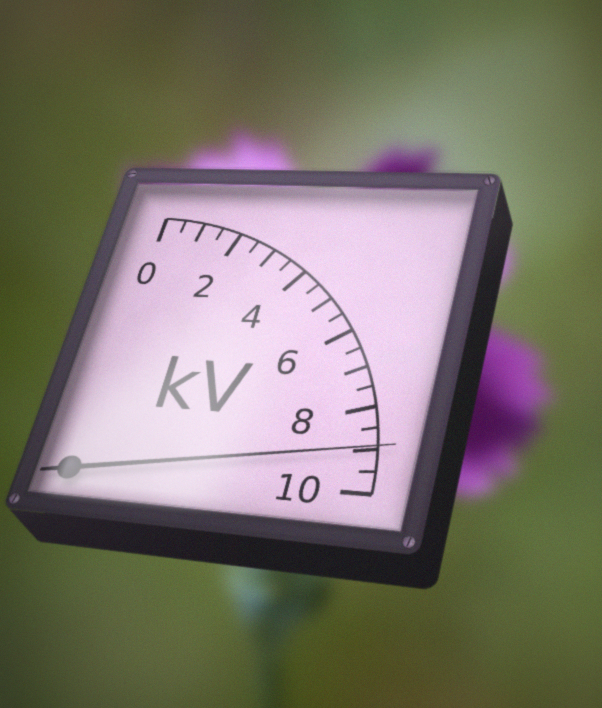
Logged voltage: 9 (kV)
